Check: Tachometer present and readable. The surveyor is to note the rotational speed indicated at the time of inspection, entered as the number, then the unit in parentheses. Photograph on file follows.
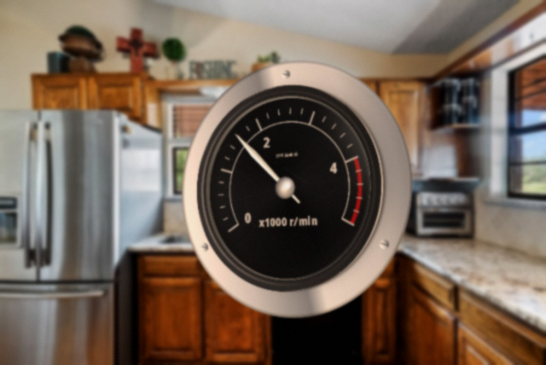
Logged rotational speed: 1600 (rpm)
